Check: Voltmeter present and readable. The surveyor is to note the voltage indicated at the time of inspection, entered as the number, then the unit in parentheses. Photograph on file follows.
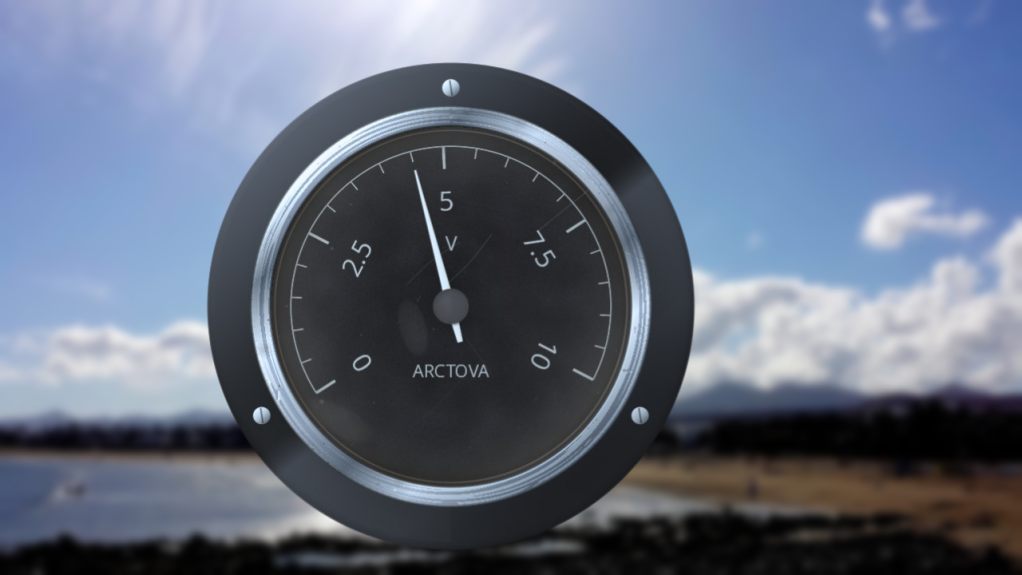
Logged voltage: 4.5 (V)
